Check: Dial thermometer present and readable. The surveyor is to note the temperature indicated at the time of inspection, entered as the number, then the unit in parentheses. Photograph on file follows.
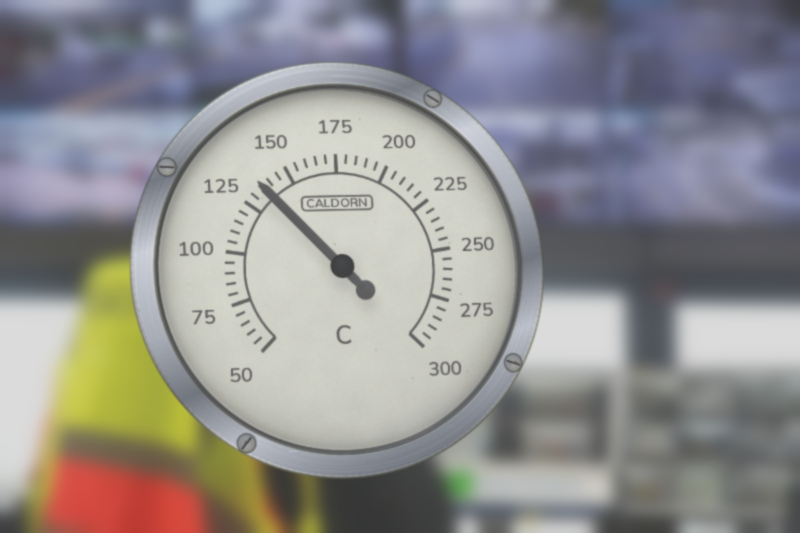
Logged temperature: 135 (°C)
